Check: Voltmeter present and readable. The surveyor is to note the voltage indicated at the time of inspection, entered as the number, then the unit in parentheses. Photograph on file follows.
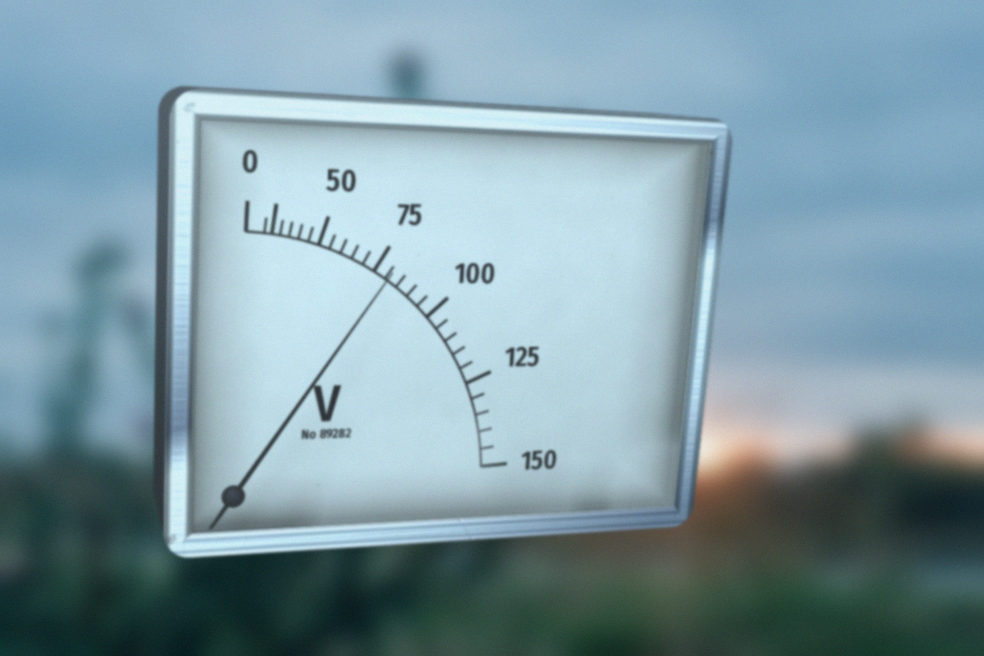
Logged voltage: 80 (V)
